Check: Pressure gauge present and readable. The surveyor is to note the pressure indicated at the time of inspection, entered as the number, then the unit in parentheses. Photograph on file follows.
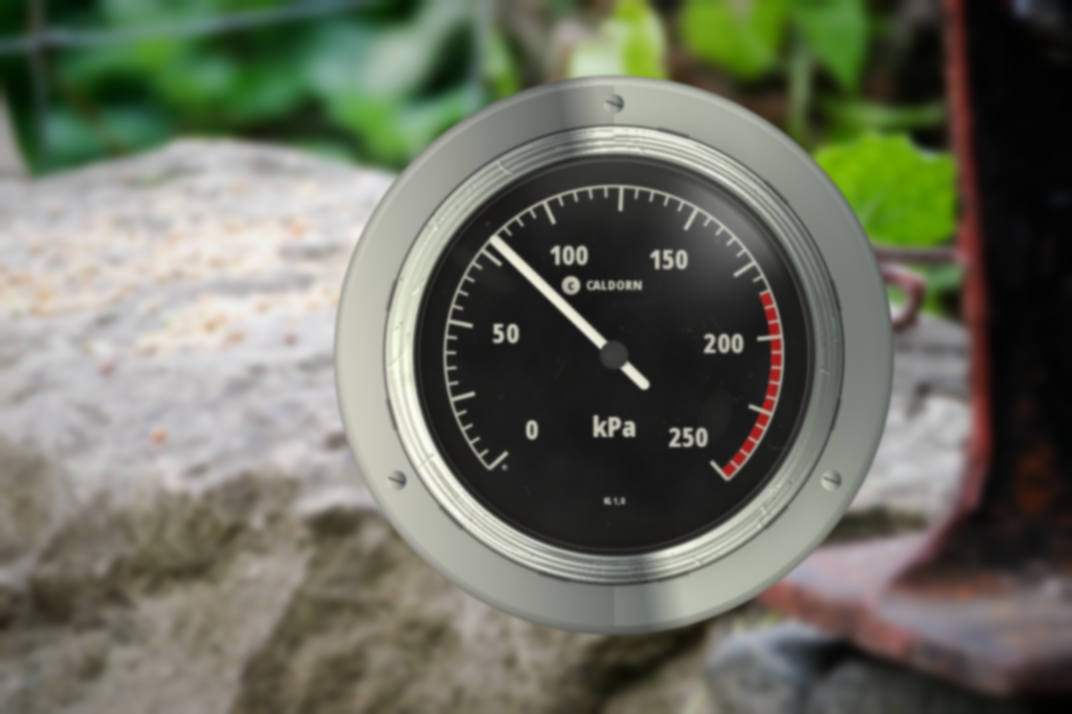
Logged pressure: 80 (kPa)
